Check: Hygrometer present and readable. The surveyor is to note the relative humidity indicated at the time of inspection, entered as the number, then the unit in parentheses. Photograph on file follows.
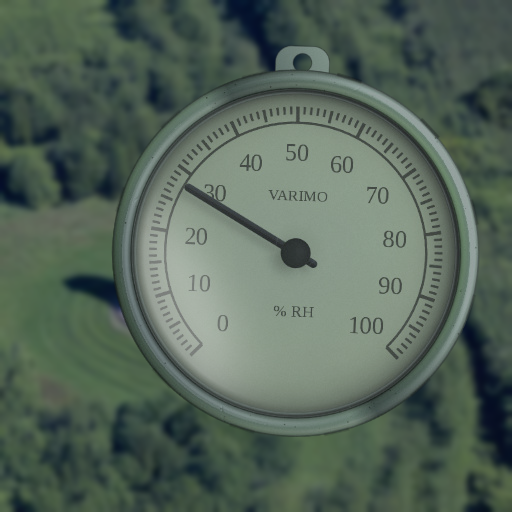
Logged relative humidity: 28 (%)
